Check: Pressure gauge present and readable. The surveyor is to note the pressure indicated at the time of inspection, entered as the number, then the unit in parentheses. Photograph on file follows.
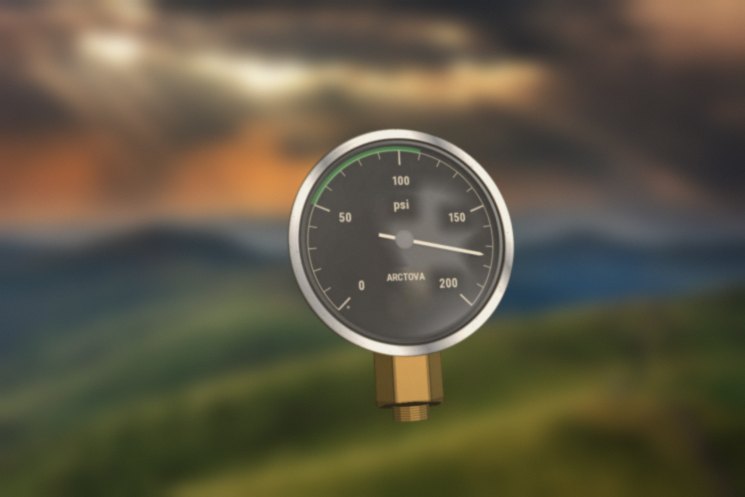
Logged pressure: 175 (psi)
